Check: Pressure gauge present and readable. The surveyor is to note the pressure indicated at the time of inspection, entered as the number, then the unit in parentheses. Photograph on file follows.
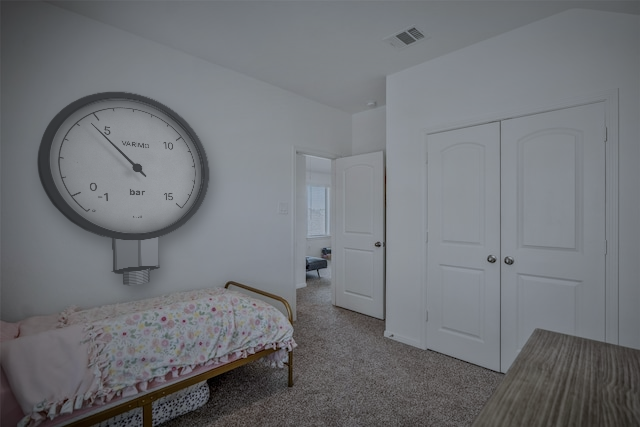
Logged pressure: 4.5 (bar)
